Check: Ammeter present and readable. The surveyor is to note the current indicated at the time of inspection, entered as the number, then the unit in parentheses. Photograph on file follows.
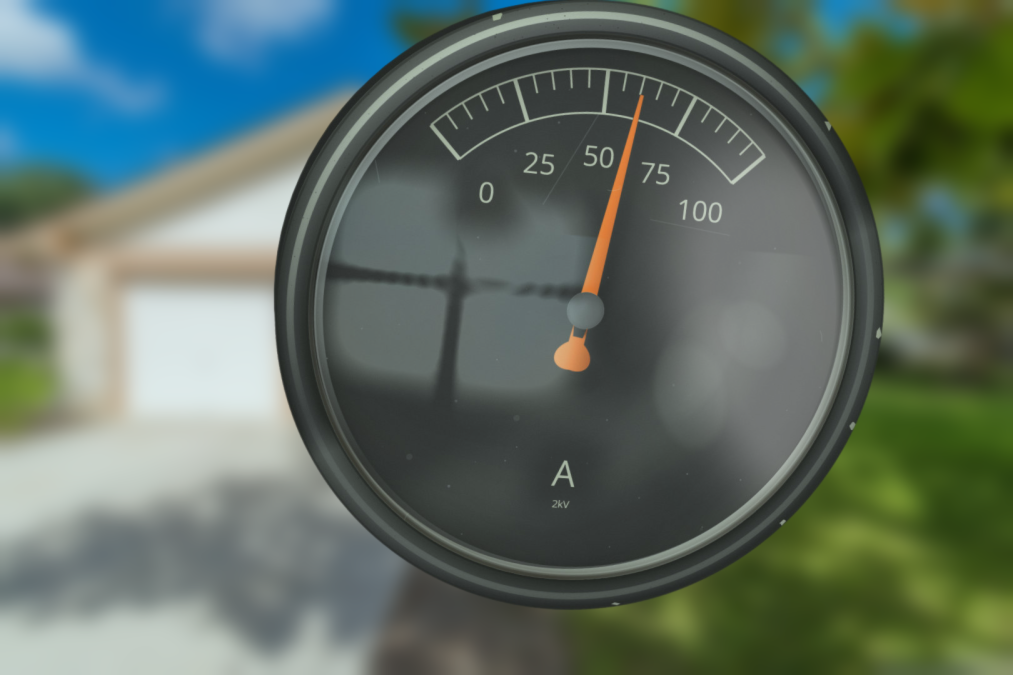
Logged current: 60 (A)
